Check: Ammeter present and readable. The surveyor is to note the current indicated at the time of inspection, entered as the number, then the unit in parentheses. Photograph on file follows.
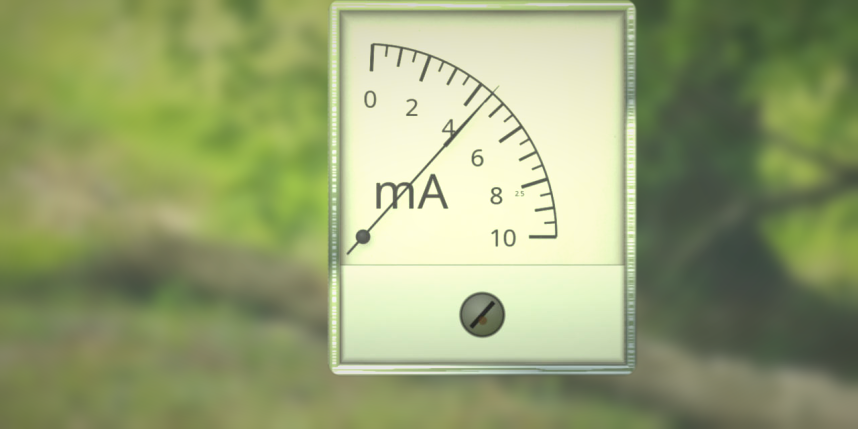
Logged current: 4.5 (mA)
